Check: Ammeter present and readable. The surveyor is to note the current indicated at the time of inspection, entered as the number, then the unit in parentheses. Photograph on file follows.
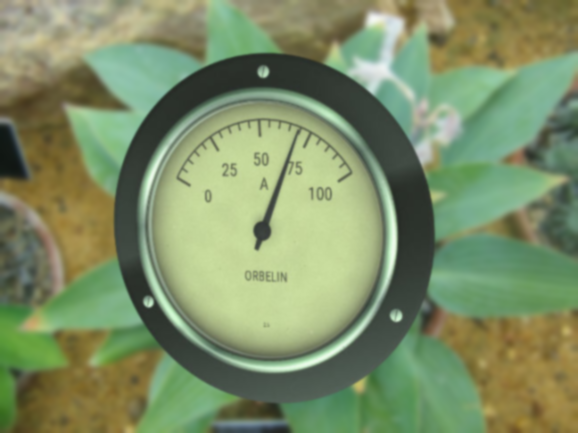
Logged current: 70 (A)
